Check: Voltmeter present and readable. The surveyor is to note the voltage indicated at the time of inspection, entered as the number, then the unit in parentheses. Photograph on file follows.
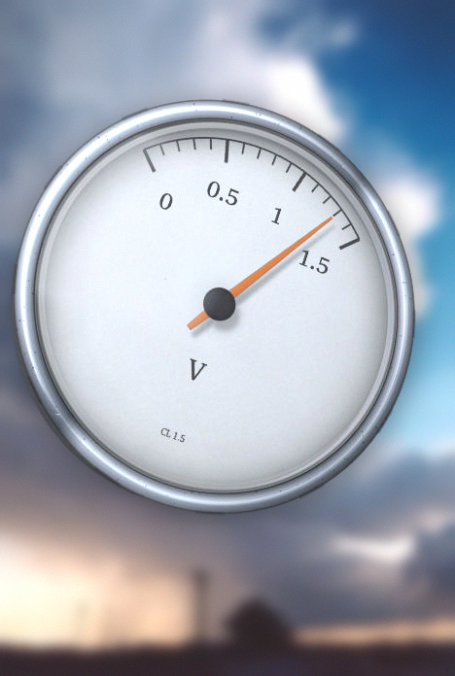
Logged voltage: 1.3 (V)
